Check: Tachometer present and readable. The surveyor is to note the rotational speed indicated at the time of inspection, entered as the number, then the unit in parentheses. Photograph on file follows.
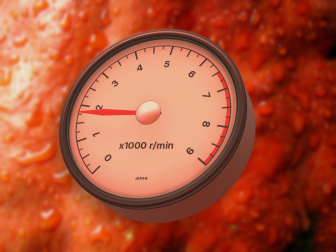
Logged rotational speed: 1750 (rpm)
